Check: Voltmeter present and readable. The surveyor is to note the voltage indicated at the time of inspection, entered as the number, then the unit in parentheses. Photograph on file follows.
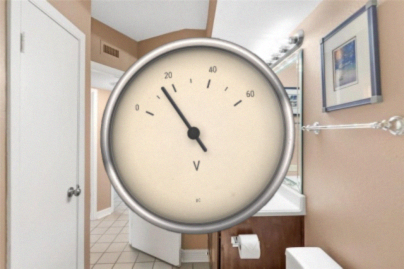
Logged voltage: 15 (V)
